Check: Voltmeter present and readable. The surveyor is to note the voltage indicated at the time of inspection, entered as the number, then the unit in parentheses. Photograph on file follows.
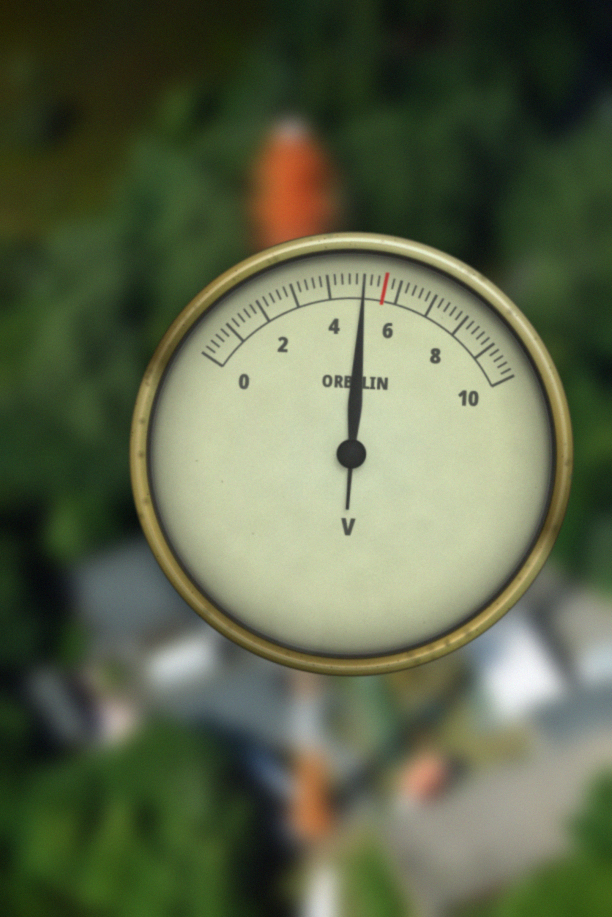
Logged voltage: 5 (V)
